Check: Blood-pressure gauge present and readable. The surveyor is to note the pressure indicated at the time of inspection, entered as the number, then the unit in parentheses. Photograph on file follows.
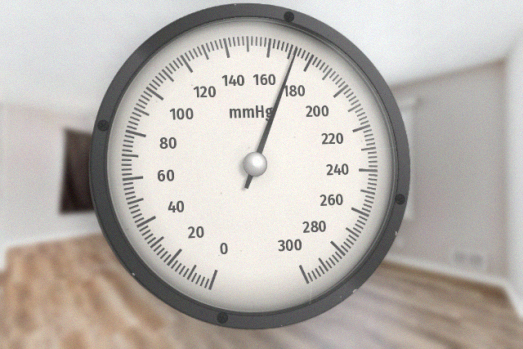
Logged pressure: 172 (mmHg)
